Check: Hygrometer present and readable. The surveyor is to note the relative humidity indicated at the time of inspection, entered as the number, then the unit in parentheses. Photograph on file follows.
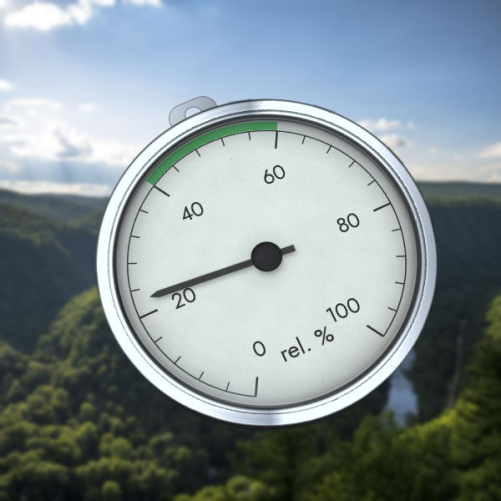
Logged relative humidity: 22 (%)
